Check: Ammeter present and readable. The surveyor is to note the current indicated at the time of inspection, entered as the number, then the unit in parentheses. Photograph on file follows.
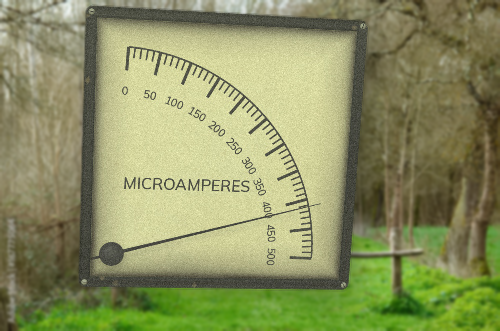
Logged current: 410 (µA)
